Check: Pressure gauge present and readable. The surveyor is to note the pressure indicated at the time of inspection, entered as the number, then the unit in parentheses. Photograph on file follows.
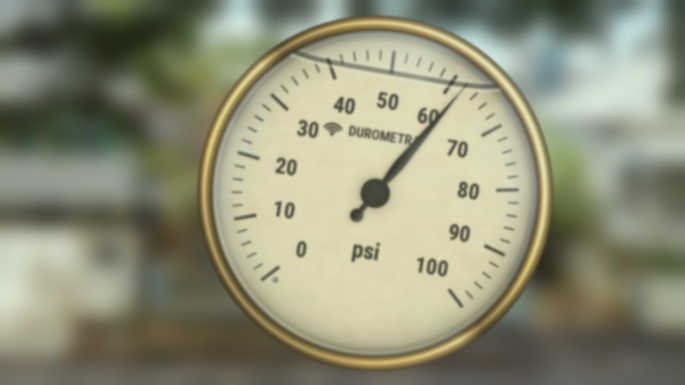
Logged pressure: 62 (psi)
